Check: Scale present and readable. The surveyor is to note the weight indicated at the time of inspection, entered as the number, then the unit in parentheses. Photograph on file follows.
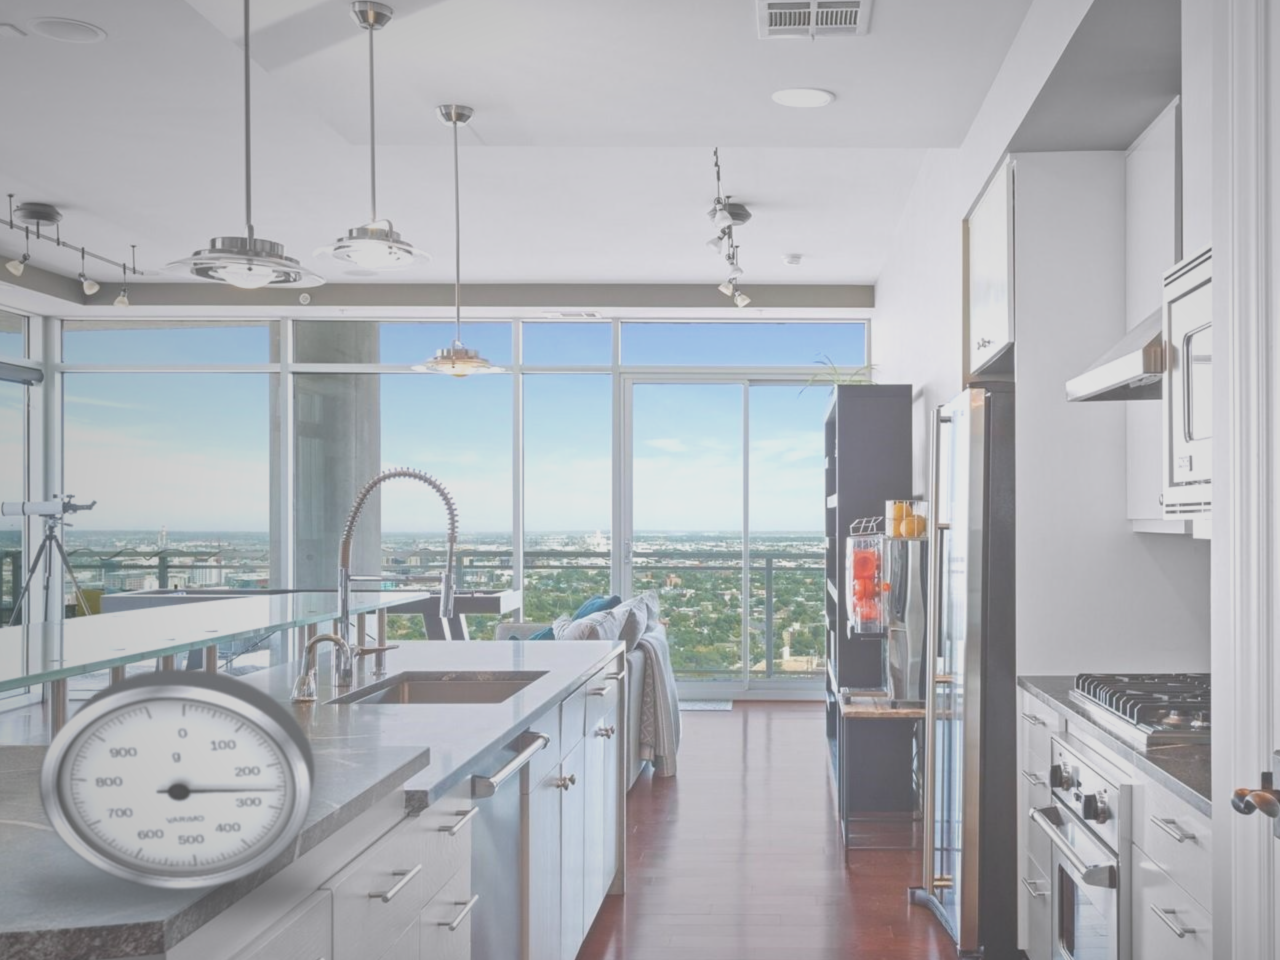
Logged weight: 250 (g)
